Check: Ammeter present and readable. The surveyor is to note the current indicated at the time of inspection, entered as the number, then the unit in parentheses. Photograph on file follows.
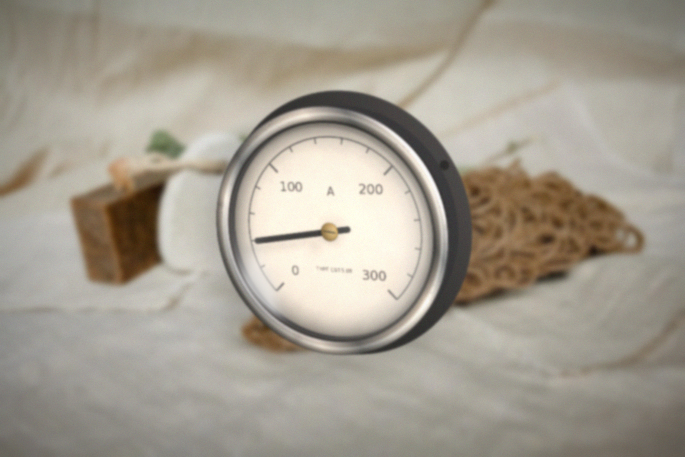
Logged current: 40 (A)
